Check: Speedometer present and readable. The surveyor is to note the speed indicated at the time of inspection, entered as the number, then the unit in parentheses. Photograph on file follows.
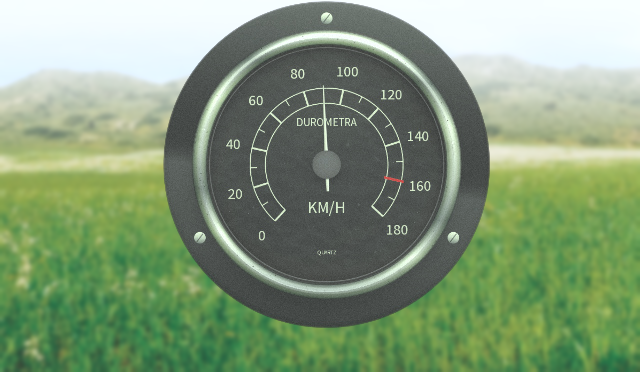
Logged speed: 90 (km/h)
